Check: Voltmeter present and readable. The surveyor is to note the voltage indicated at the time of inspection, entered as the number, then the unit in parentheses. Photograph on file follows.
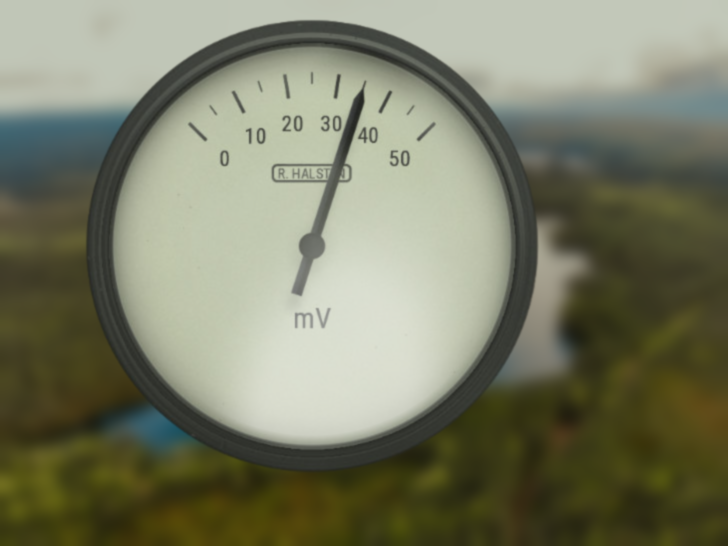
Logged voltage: 35 (mV)
